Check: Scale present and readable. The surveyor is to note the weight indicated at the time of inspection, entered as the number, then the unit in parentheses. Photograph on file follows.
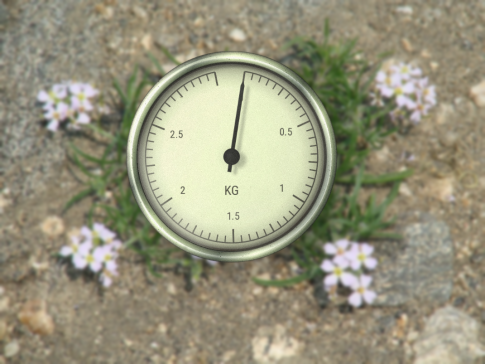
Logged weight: 0 (kg)
